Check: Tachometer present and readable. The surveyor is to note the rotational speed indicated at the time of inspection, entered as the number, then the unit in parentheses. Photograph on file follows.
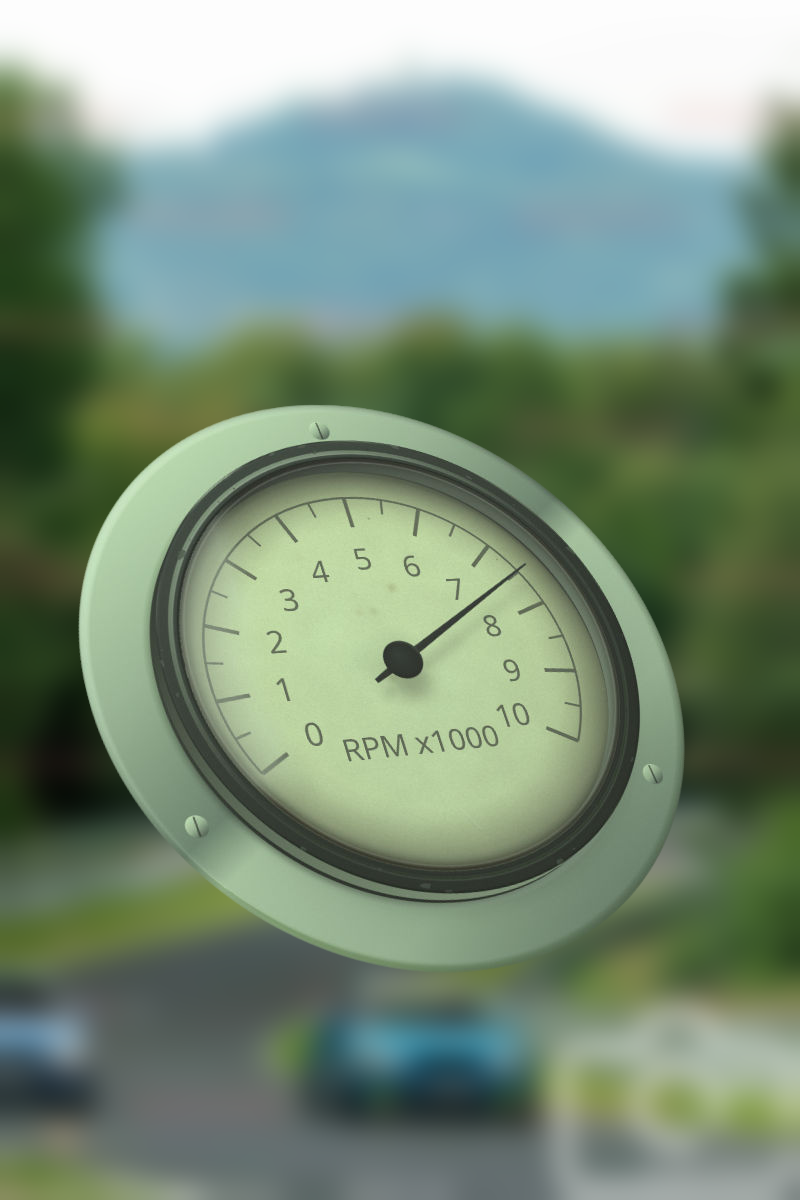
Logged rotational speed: 7500 (rpm)
